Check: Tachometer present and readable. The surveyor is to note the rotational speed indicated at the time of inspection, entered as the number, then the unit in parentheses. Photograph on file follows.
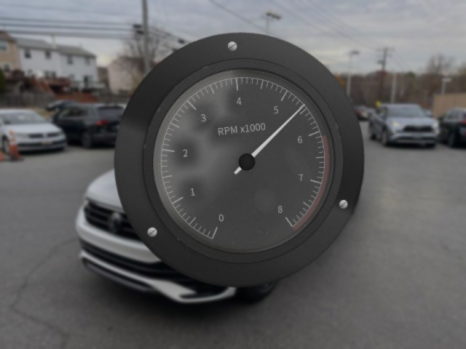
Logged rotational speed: 5400 (rpm)
